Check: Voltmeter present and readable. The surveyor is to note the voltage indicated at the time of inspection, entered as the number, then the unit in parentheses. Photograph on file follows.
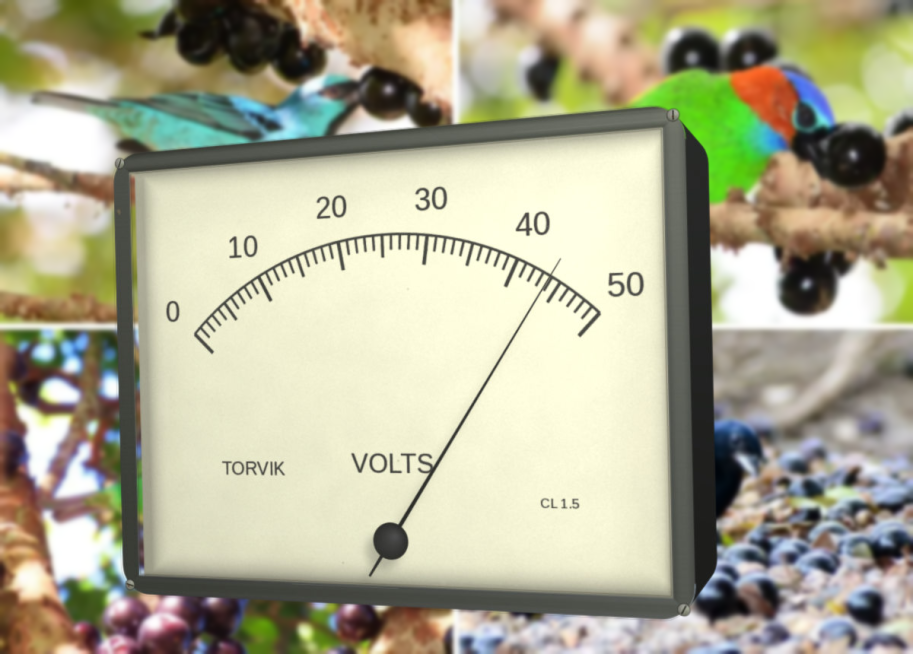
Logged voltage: 44 (V)
